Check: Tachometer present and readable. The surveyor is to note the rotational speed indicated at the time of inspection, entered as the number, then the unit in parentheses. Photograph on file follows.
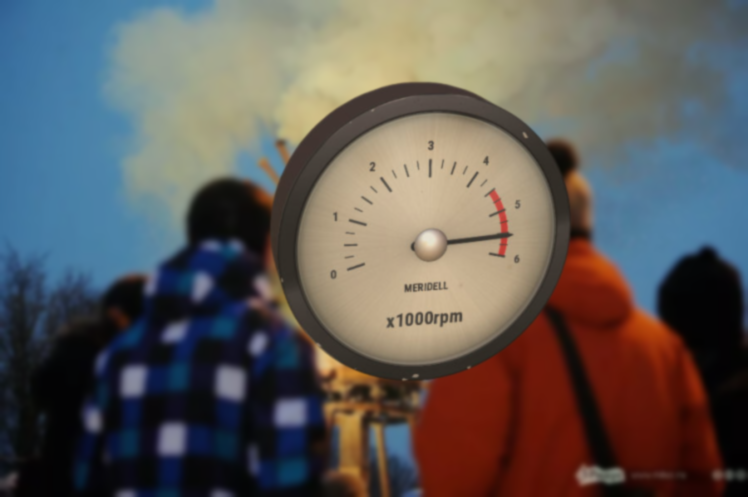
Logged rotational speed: 5500 (rpm)
